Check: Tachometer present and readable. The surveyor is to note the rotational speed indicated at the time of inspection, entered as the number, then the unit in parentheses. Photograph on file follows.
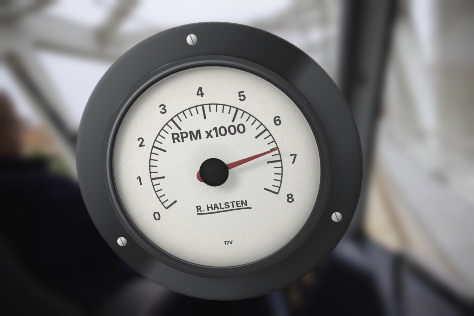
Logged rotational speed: 6600 (rpm)
